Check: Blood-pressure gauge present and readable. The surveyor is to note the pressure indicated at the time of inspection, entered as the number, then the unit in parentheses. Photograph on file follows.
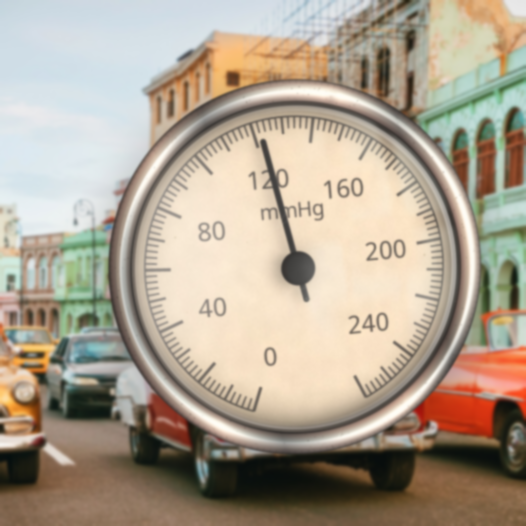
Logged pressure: 122 (mmHg)
